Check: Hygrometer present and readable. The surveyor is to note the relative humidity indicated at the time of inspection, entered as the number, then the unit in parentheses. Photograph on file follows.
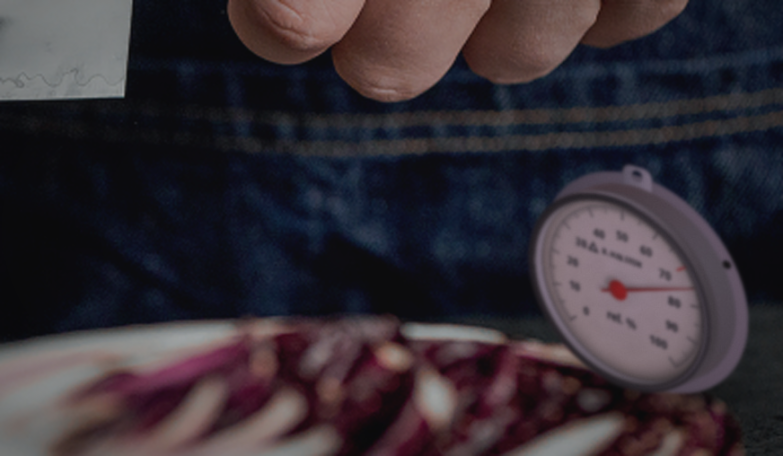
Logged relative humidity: 75 (%)
